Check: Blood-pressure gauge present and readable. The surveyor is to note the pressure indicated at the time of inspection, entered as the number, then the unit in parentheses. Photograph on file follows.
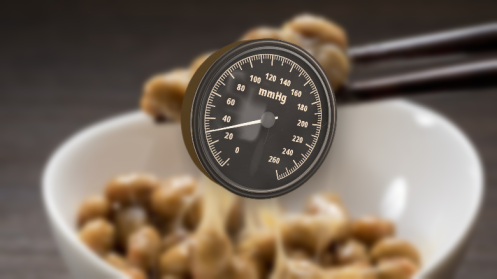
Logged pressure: 30 (mmHg)
